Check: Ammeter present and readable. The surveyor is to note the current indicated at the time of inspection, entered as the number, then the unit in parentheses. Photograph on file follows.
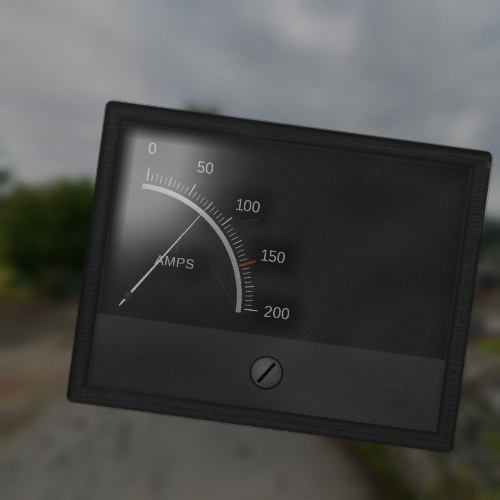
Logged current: 75 (A)
